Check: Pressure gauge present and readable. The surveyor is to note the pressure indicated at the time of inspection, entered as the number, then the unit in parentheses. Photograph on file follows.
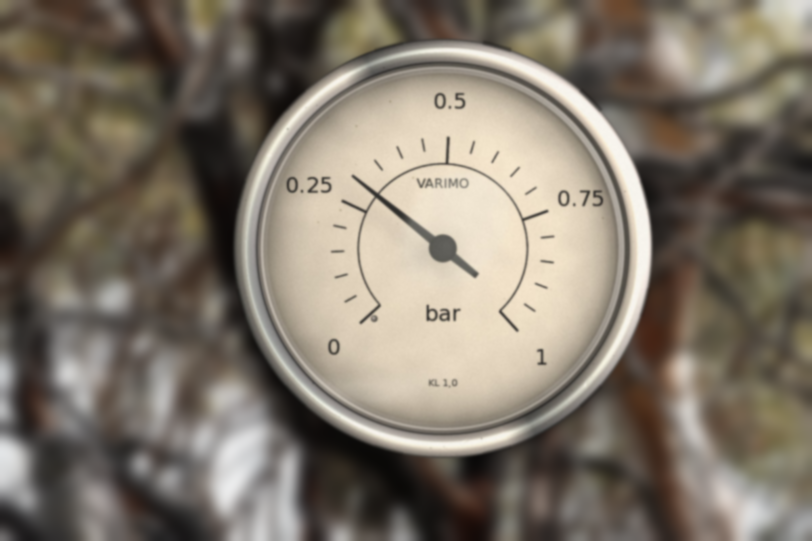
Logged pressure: 0.3 (bar)
